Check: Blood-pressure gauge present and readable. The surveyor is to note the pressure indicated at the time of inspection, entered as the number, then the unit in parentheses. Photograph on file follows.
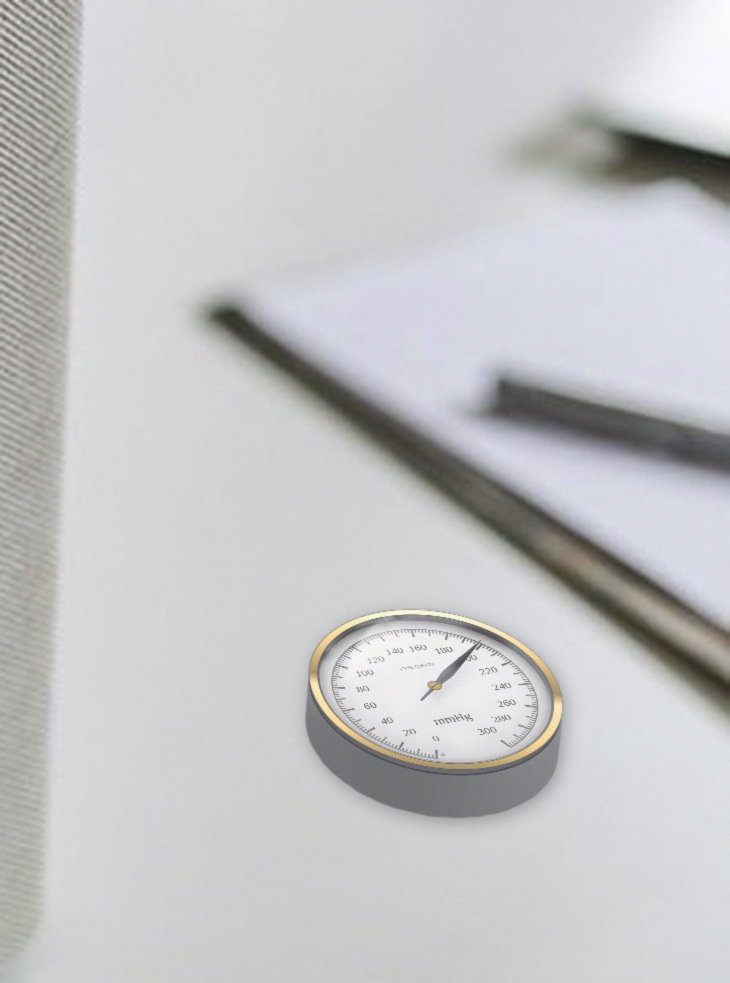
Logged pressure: 200 (mmHg)
